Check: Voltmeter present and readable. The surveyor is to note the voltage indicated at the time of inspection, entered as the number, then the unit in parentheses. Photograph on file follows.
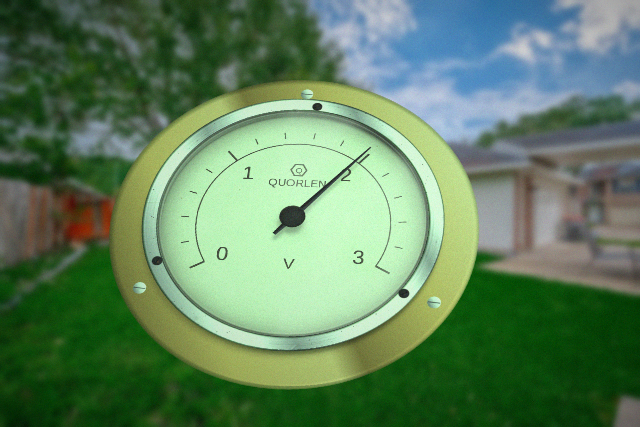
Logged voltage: 2 (V)
